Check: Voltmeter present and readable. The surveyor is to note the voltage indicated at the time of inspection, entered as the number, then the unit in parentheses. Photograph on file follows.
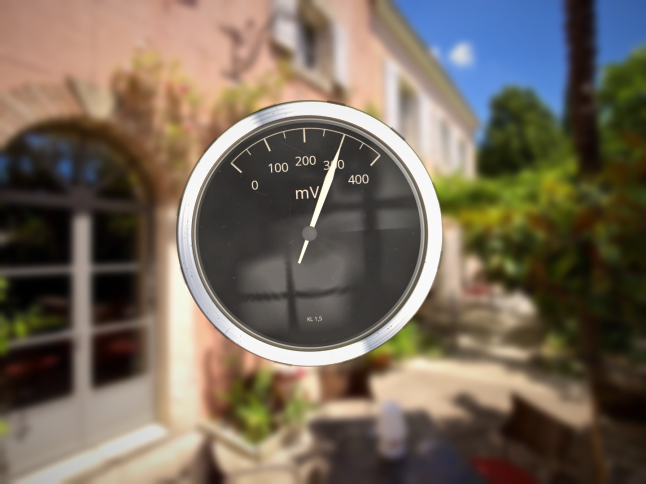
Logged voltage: 300 (mV)
